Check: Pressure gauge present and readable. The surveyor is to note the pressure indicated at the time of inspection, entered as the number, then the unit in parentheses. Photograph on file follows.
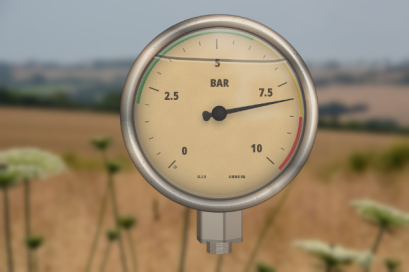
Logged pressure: 8 (bar)
